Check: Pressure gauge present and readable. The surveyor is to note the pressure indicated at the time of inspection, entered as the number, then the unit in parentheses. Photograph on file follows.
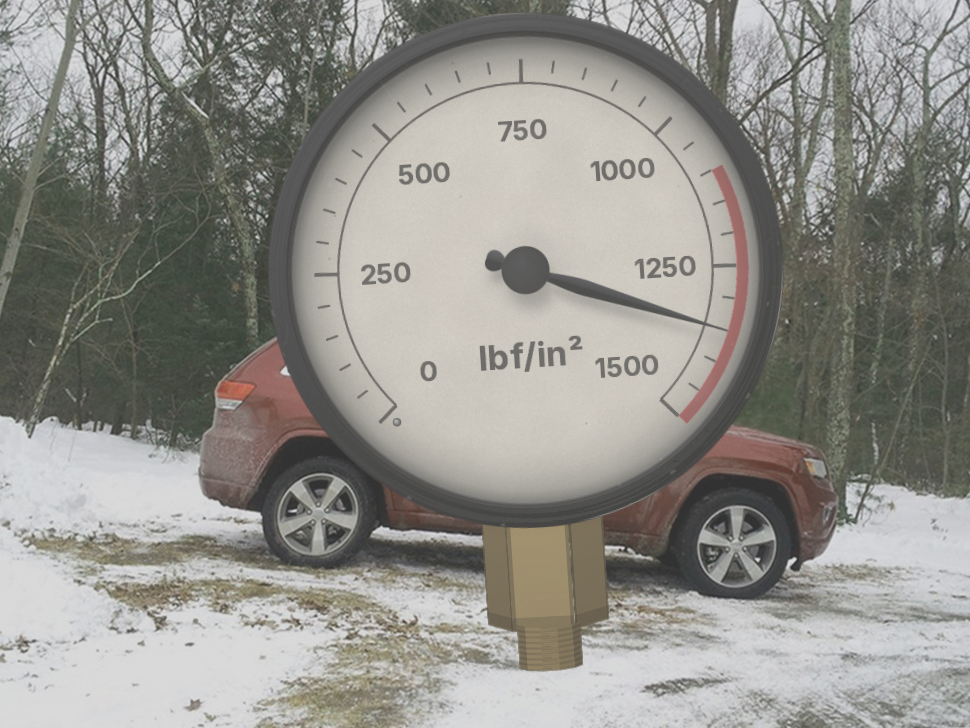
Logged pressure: 1350 (psi)
